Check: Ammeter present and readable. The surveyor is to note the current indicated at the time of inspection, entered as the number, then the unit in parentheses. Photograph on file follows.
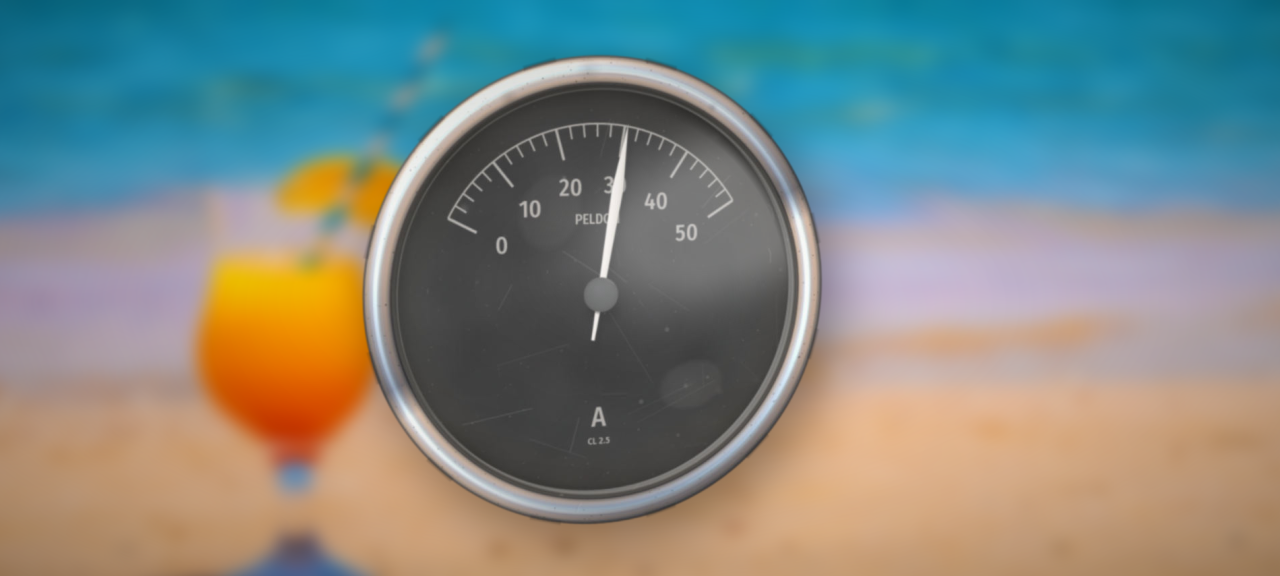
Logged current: 30 (A)
